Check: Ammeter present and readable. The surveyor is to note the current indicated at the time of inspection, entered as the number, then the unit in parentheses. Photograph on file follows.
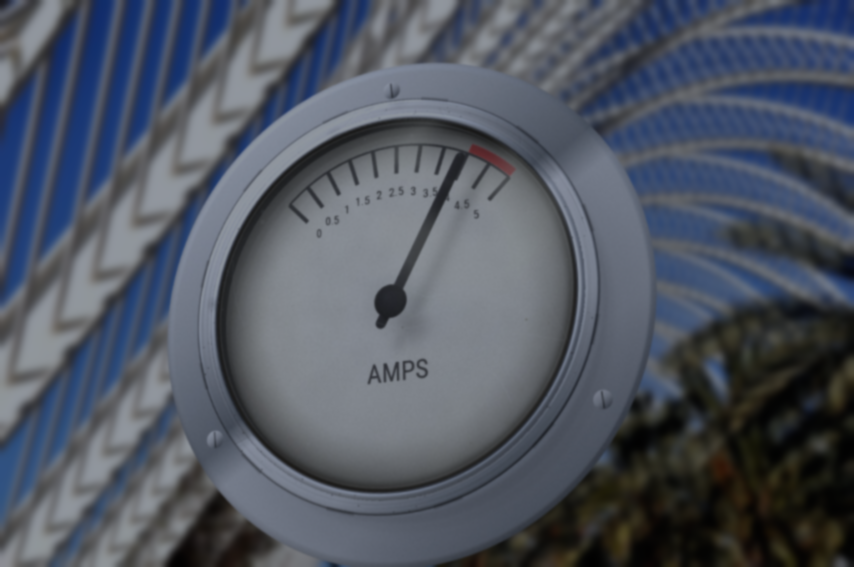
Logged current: 4 (A)
